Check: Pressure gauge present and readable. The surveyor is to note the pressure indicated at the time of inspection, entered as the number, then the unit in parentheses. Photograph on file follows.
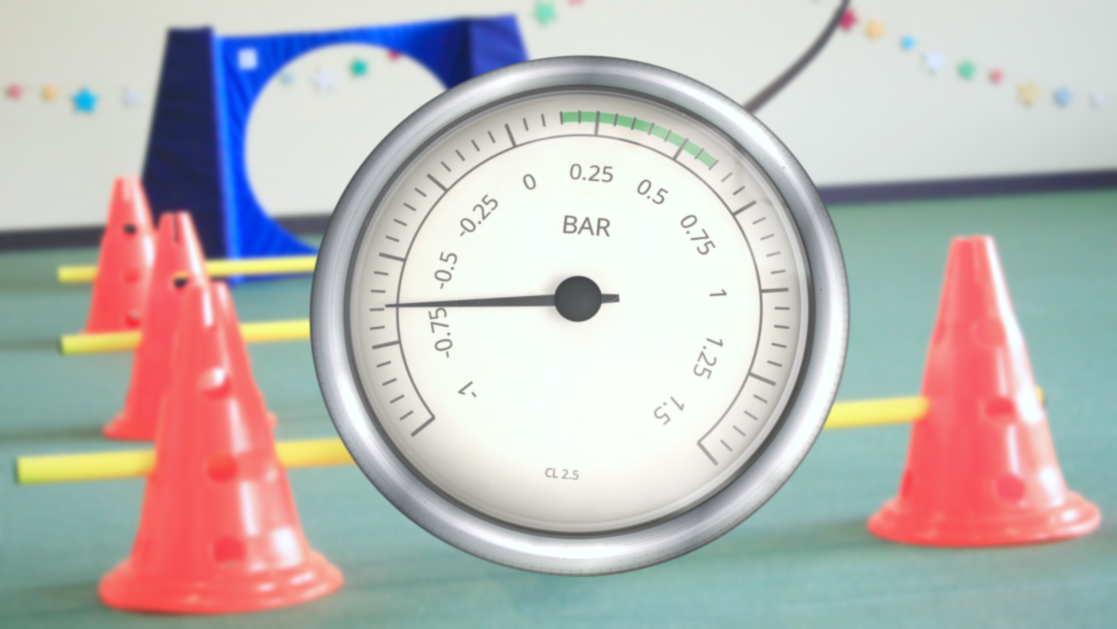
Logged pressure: -0.65 (bar)
